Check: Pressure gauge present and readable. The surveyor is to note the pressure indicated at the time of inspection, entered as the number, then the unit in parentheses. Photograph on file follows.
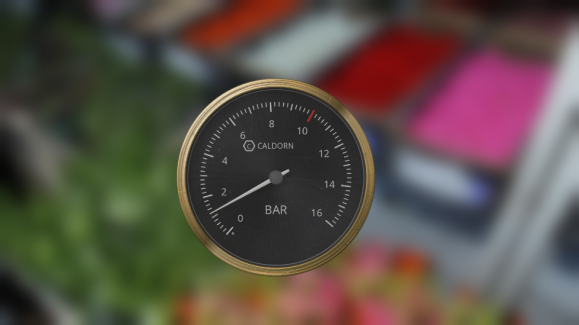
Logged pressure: 1.2 (bar)
